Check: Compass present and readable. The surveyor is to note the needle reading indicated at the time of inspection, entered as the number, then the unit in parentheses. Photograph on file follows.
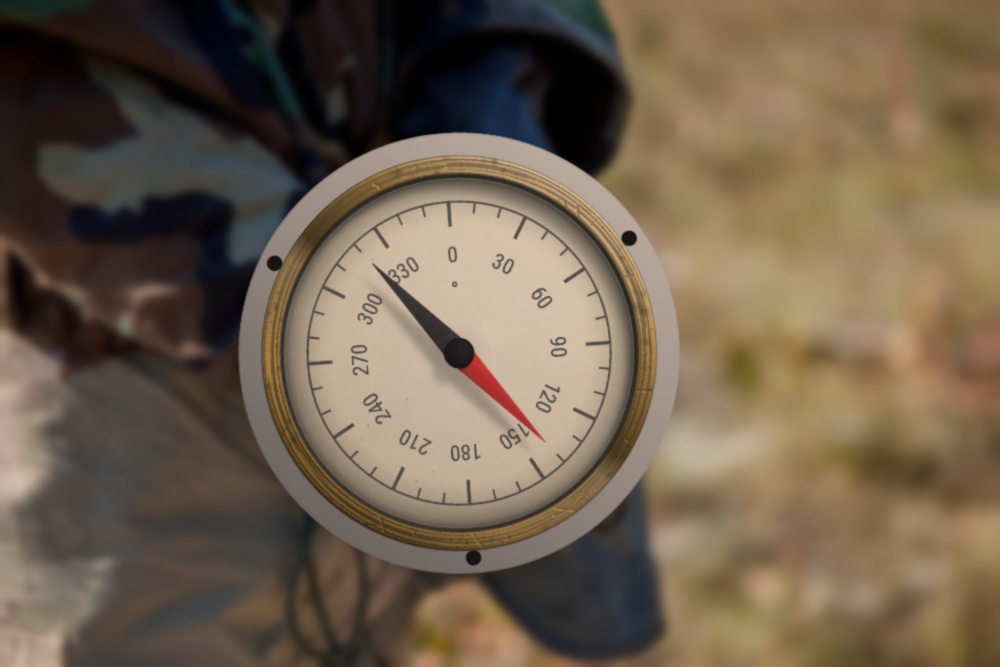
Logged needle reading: 140 (°)
